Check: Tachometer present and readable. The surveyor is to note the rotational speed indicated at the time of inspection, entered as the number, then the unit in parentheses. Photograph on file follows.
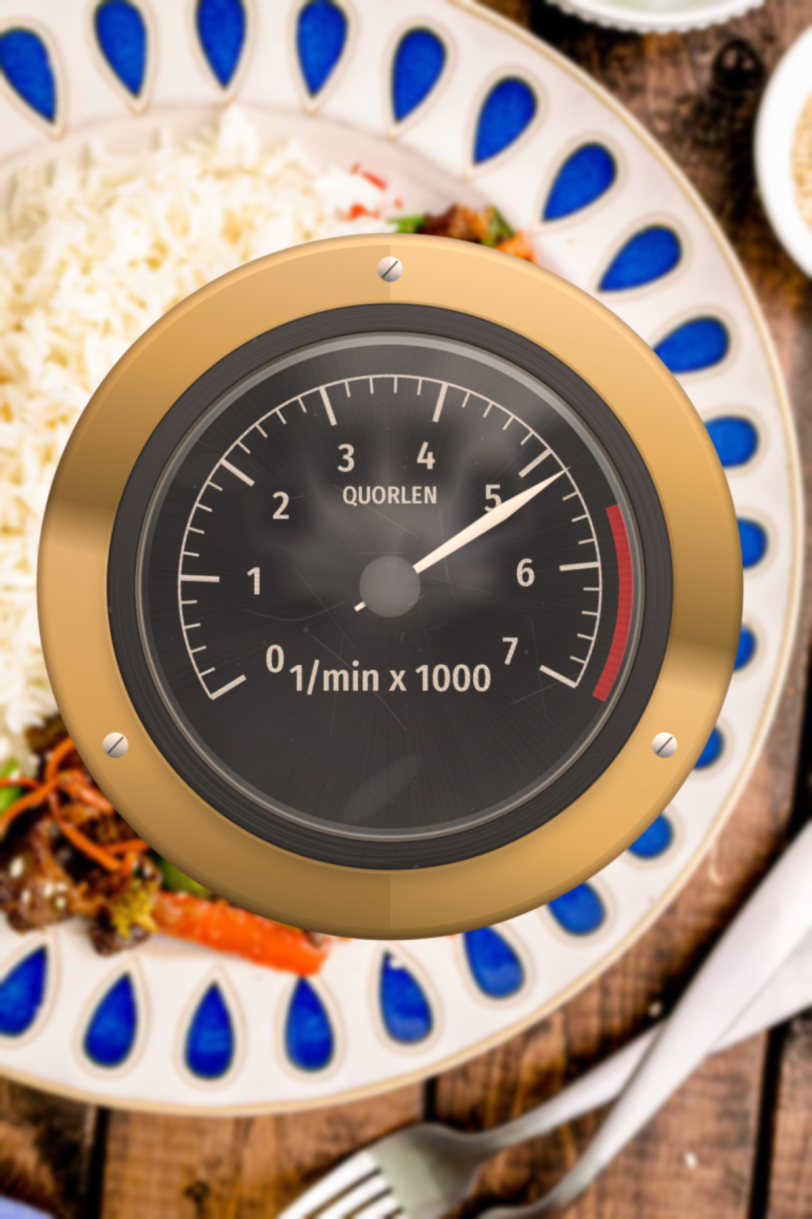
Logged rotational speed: 5200 (rpm)
